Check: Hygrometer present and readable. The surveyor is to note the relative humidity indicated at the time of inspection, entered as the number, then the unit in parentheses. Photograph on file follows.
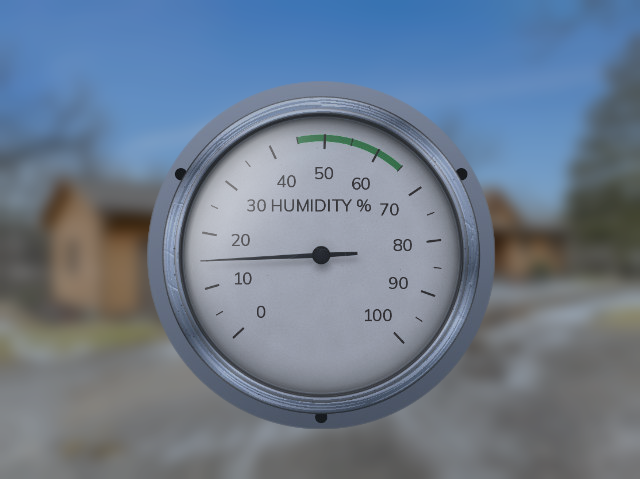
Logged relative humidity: 15 (%)
